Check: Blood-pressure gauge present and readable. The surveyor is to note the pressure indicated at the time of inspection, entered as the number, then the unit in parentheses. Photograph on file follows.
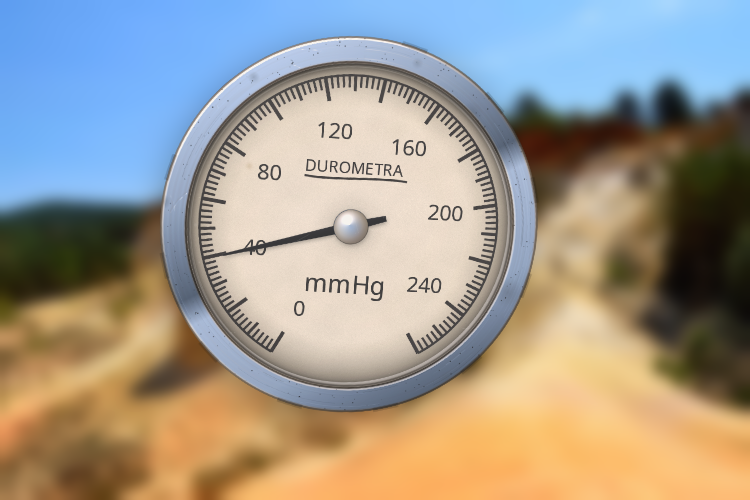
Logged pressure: 40 (mmHg)
